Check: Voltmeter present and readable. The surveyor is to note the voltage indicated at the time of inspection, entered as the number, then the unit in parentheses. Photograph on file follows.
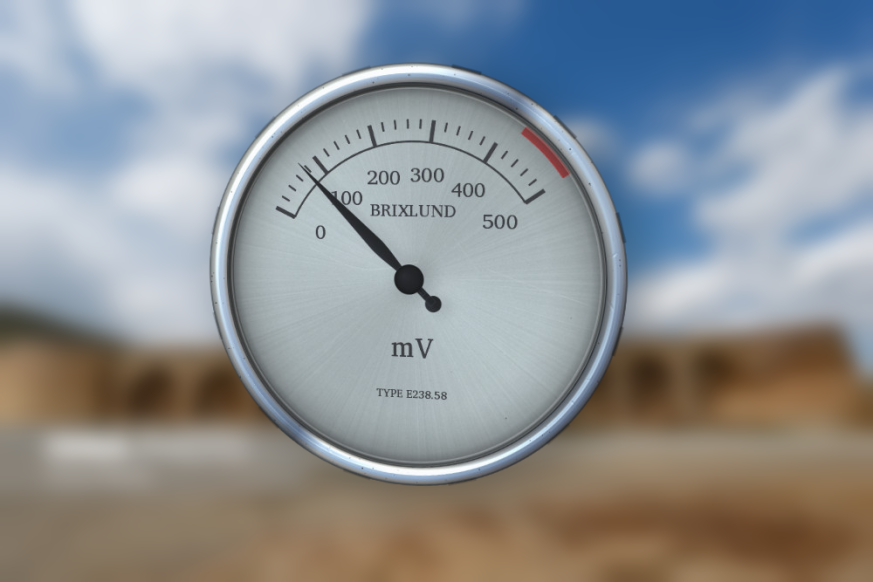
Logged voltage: 80 (mV)
